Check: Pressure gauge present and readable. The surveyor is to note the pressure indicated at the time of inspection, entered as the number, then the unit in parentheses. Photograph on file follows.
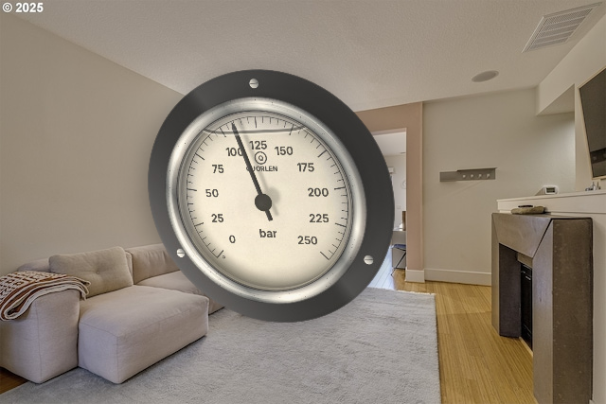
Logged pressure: 110 (bar)
